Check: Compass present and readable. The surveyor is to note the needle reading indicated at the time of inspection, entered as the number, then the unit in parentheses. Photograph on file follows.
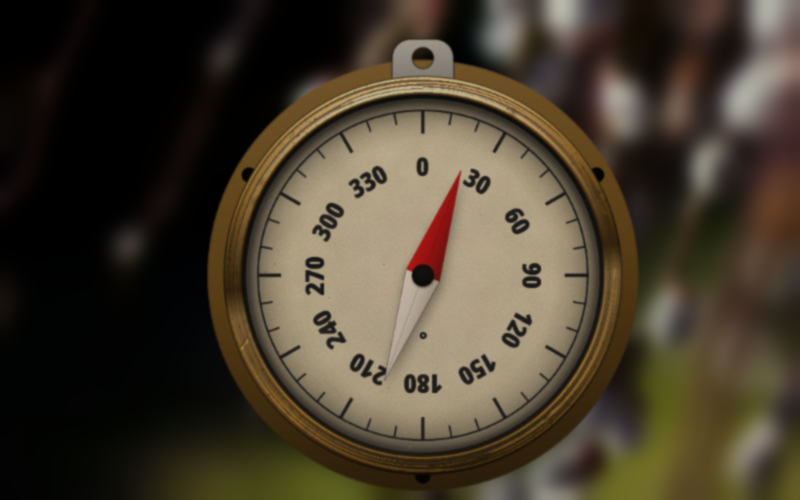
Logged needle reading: 20 (°)
